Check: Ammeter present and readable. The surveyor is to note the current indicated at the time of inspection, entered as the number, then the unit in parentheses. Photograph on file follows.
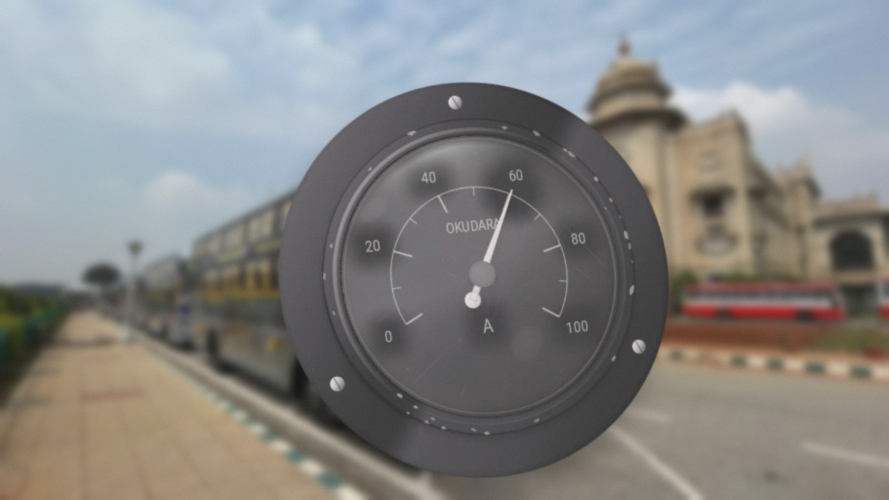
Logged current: 60 (A)
